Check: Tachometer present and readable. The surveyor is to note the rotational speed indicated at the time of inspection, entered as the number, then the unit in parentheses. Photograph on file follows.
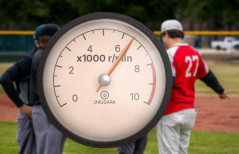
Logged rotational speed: 6500 (rpm)
